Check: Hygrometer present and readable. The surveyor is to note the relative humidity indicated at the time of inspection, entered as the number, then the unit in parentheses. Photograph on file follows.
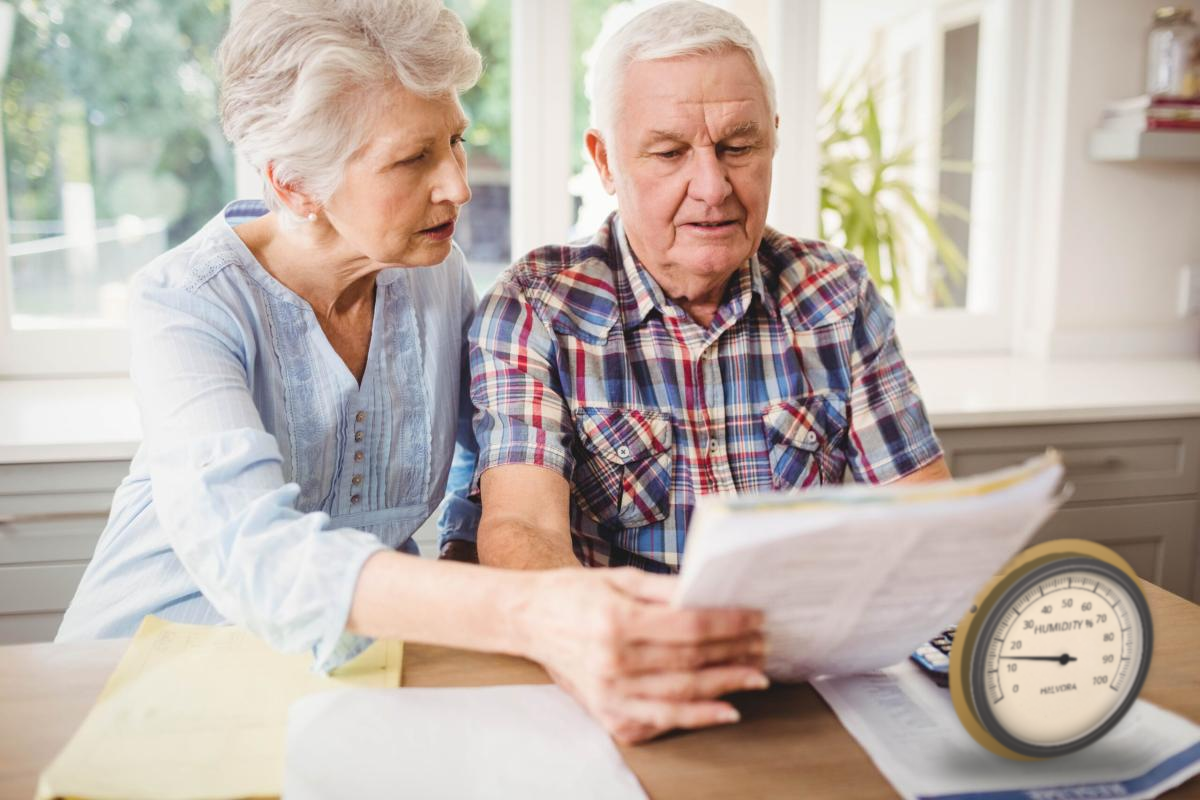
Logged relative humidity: 15 (%)
